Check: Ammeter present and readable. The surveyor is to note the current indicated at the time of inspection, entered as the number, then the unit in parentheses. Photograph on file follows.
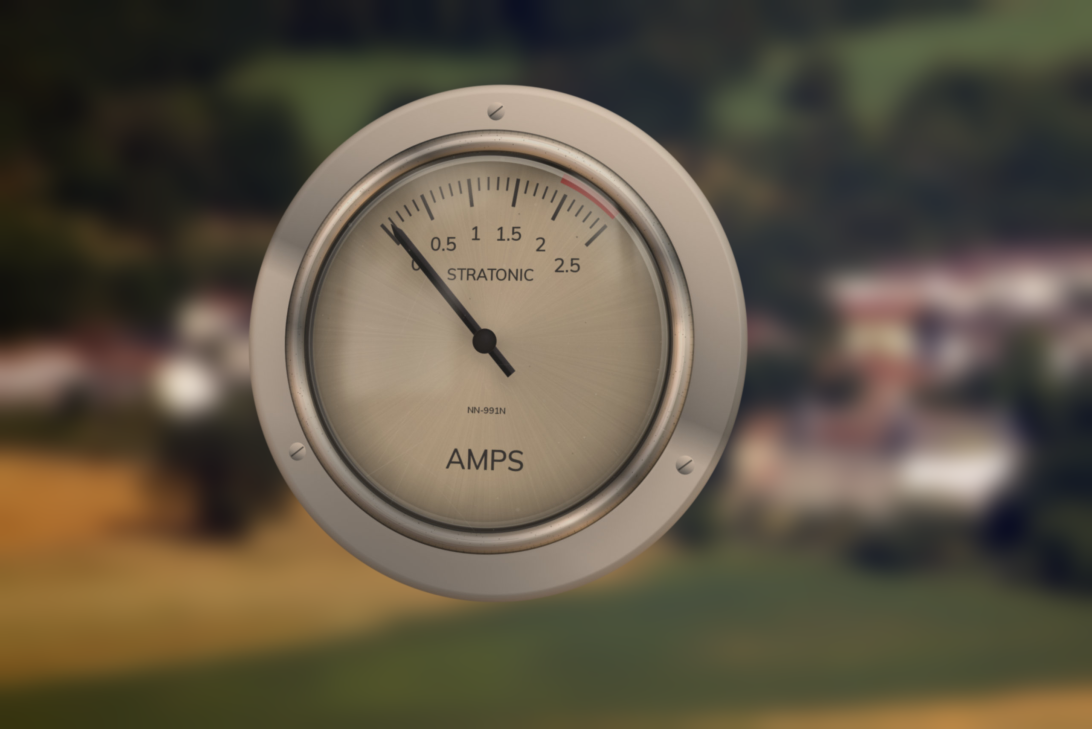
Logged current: 0.1 (A)
